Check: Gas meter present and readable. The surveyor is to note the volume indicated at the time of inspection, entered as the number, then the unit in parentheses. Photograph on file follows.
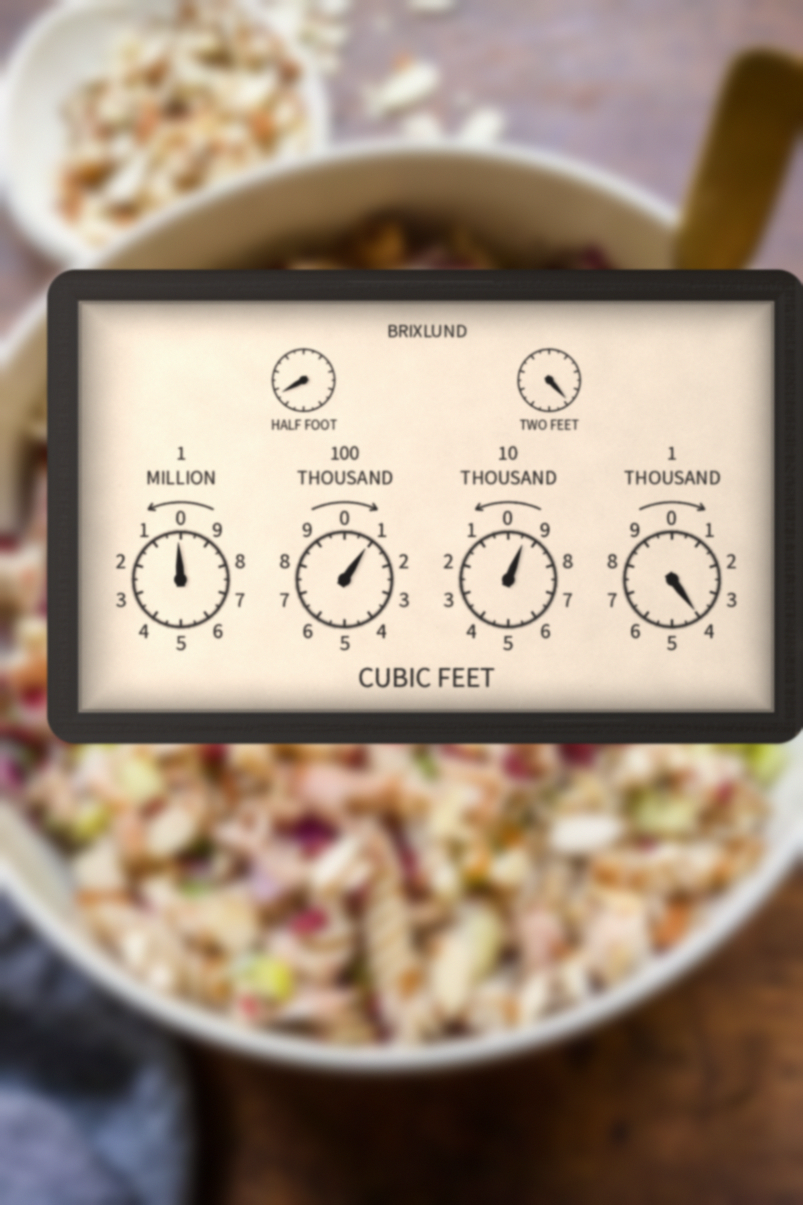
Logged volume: 9400 (ft³)
